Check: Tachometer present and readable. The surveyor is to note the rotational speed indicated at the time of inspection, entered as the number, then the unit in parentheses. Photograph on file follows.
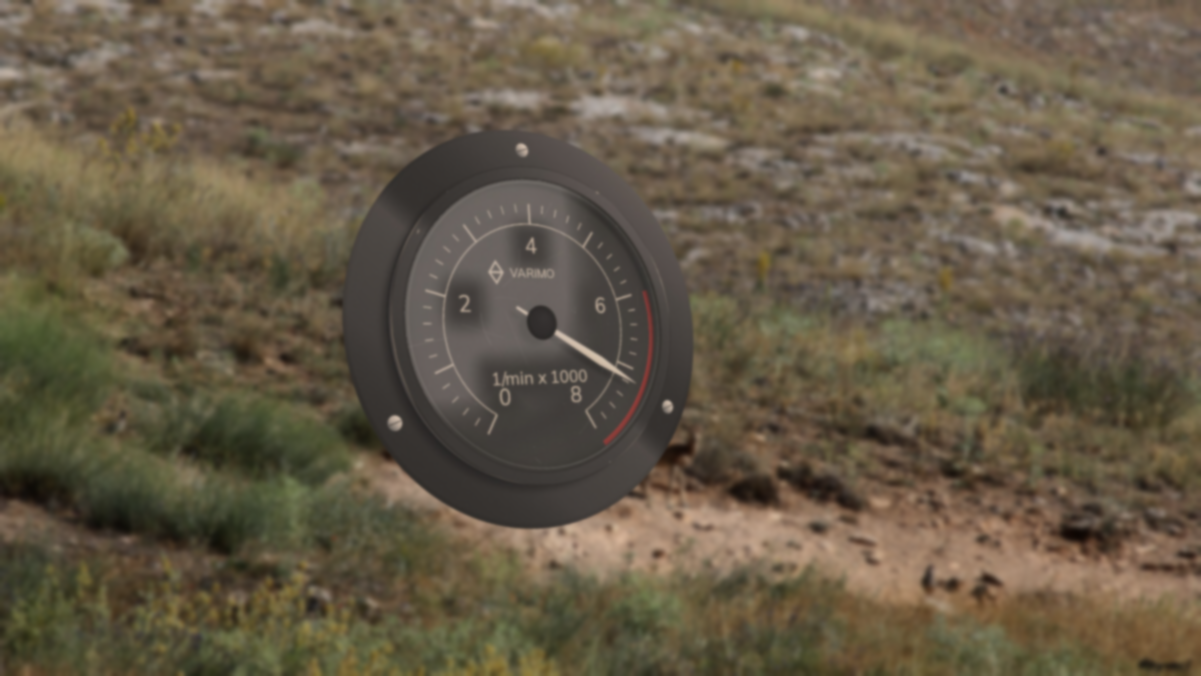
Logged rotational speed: 7200 (rpm)
